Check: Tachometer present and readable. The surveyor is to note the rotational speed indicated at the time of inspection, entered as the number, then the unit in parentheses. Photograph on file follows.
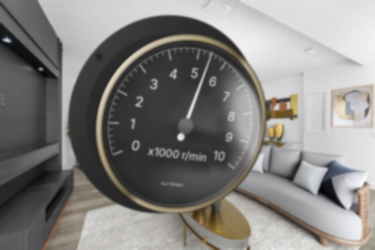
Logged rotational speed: 5400 (rpm)
